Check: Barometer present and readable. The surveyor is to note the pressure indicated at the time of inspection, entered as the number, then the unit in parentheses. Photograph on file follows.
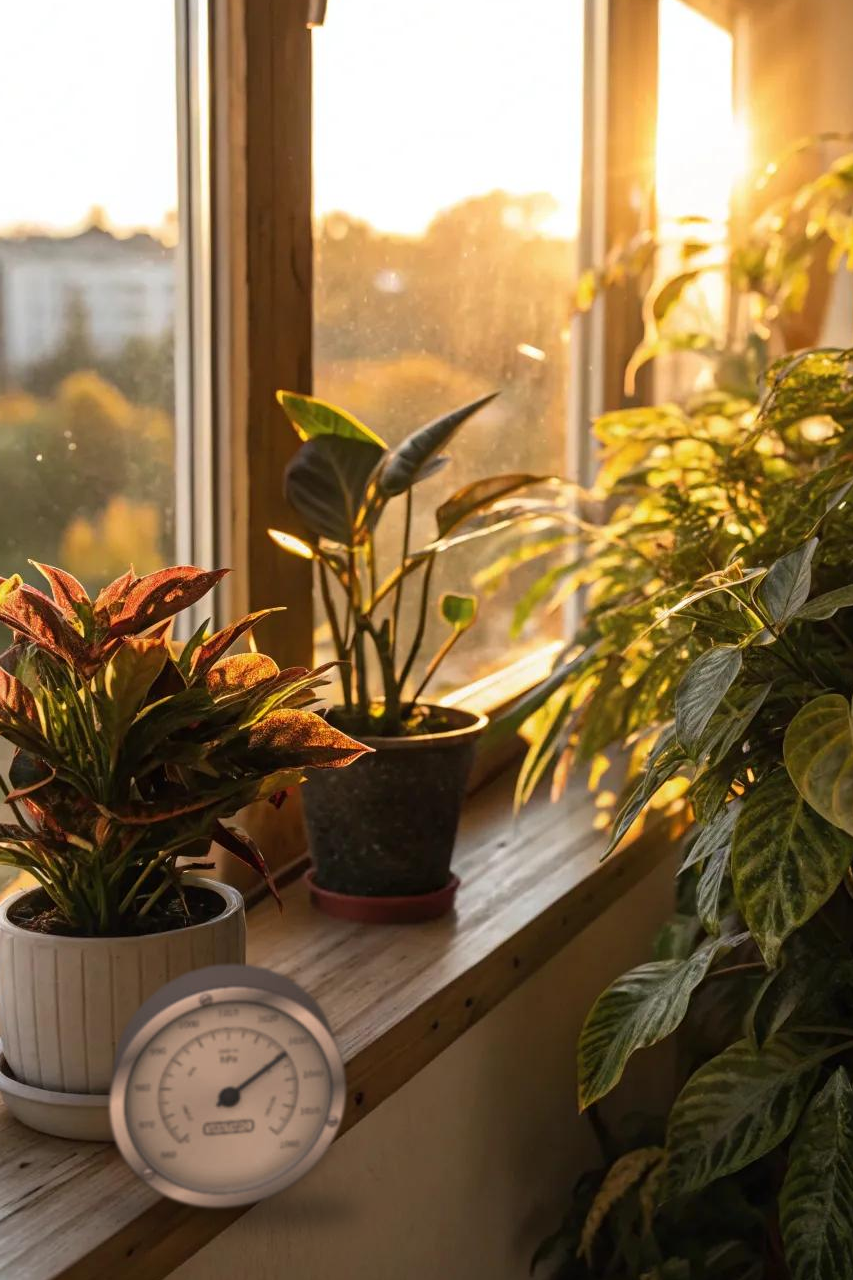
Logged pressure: 1030 (hPa)
